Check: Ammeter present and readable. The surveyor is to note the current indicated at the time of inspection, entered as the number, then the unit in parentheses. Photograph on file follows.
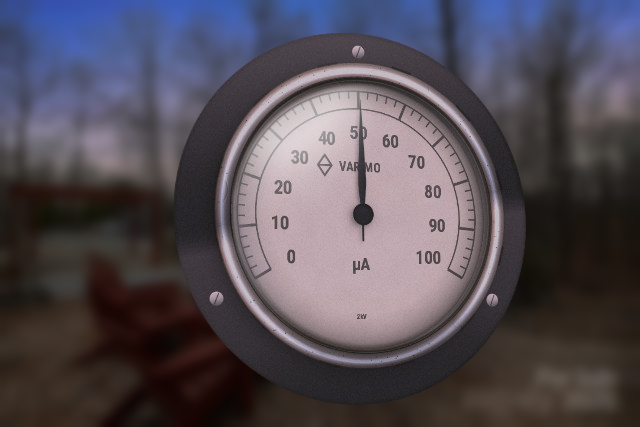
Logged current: 50 (µA)
